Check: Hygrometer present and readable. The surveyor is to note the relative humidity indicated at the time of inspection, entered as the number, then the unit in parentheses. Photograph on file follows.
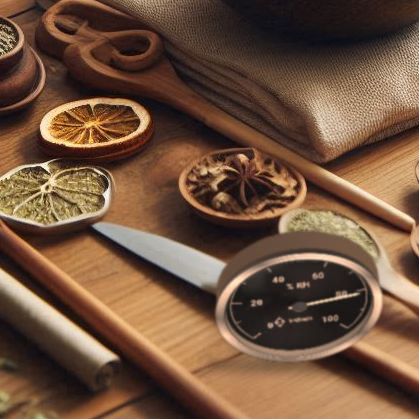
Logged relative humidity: 80 (%)
